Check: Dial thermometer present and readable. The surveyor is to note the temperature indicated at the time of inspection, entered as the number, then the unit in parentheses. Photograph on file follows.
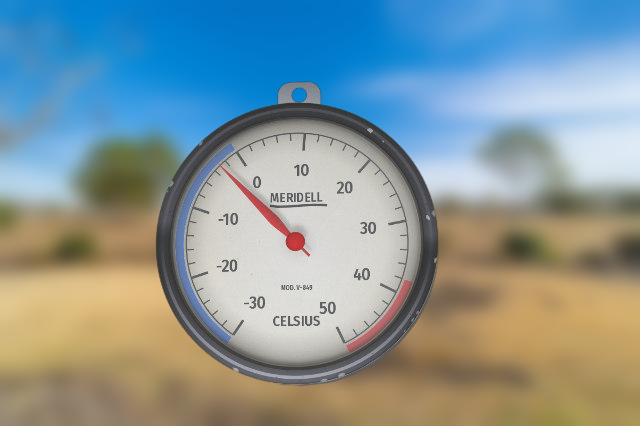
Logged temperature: -3 (°C)
